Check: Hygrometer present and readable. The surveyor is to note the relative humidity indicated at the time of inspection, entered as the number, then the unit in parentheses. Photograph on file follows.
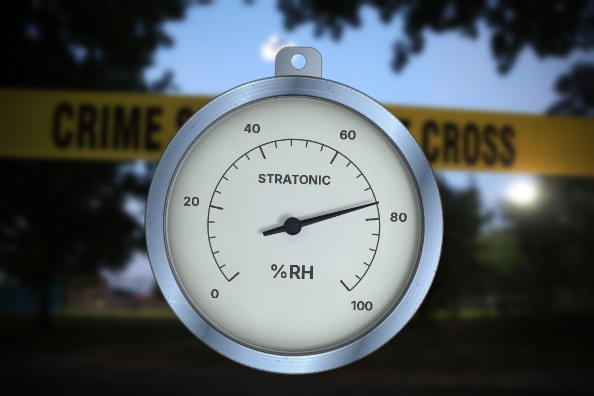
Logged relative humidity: 76 (%)
